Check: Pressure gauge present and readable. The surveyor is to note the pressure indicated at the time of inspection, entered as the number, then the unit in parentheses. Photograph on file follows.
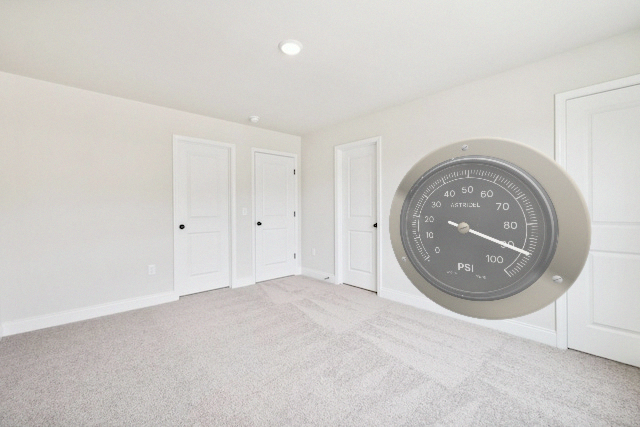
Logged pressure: 90 (psi)
